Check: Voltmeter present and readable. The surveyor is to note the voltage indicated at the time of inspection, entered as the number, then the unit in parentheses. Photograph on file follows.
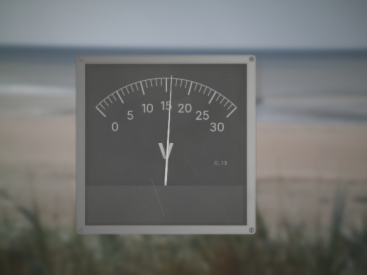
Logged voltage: 16 (V)
